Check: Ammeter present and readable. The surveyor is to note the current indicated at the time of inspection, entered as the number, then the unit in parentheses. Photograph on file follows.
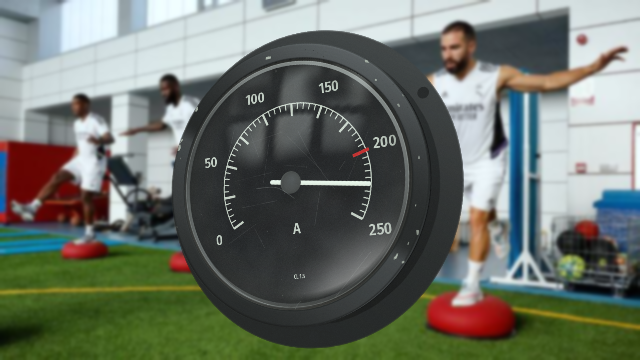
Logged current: 225 (A)
